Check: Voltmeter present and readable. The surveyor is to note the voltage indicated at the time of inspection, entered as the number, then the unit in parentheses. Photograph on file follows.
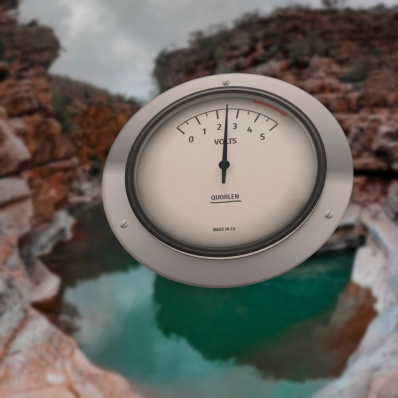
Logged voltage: 2.5 (V)
